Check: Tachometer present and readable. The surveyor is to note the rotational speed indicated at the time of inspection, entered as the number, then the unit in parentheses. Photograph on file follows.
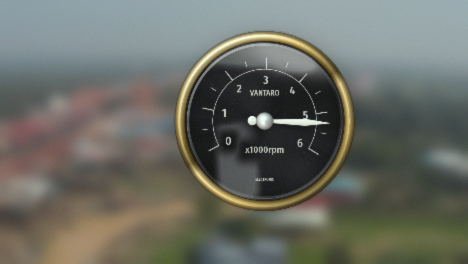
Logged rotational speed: 5250 (rpm)
